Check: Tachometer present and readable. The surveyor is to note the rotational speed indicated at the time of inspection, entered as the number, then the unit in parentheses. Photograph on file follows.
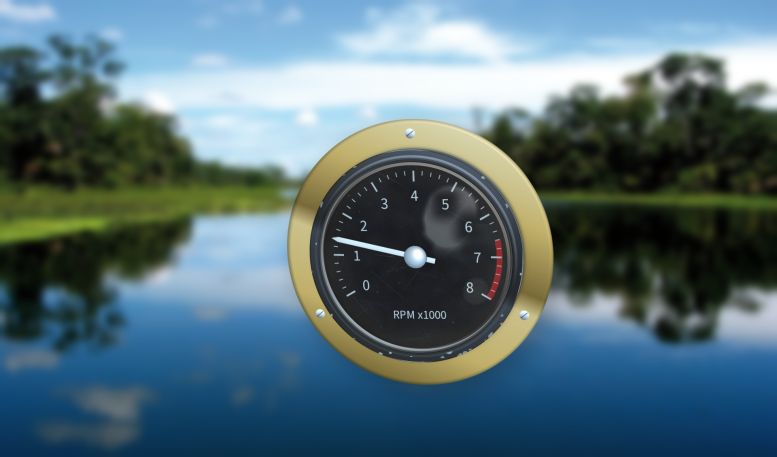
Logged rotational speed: 1400 (rpm)
